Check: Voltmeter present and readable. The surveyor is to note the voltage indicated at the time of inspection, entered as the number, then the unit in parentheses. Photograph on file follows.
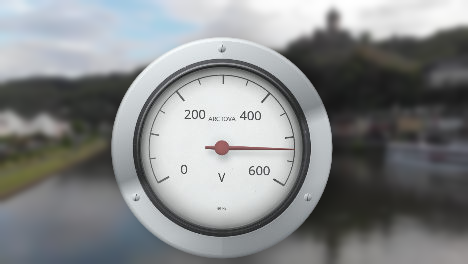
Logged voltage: 525 (V)
